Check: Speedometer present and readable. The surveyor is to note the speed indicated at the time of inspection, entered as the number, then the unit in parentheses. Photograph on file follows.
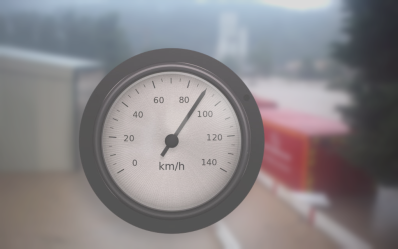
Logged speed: 90 (km/h)
